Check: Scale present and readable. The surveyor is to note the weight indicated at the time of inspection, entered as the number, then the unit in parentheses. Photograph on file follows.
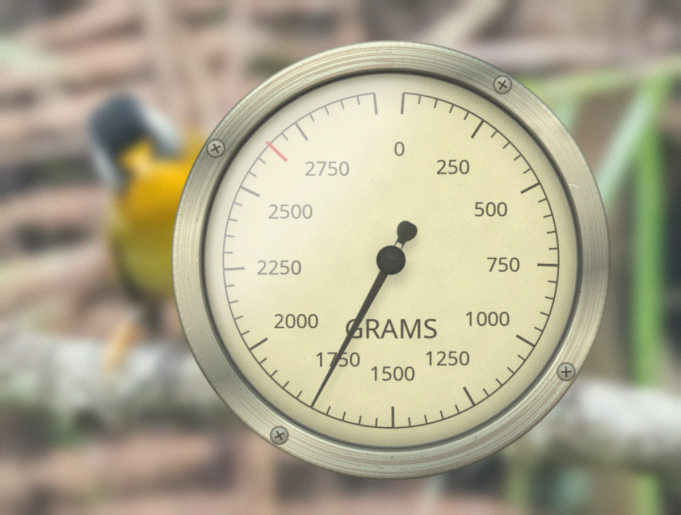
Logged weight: 1750 (g)
